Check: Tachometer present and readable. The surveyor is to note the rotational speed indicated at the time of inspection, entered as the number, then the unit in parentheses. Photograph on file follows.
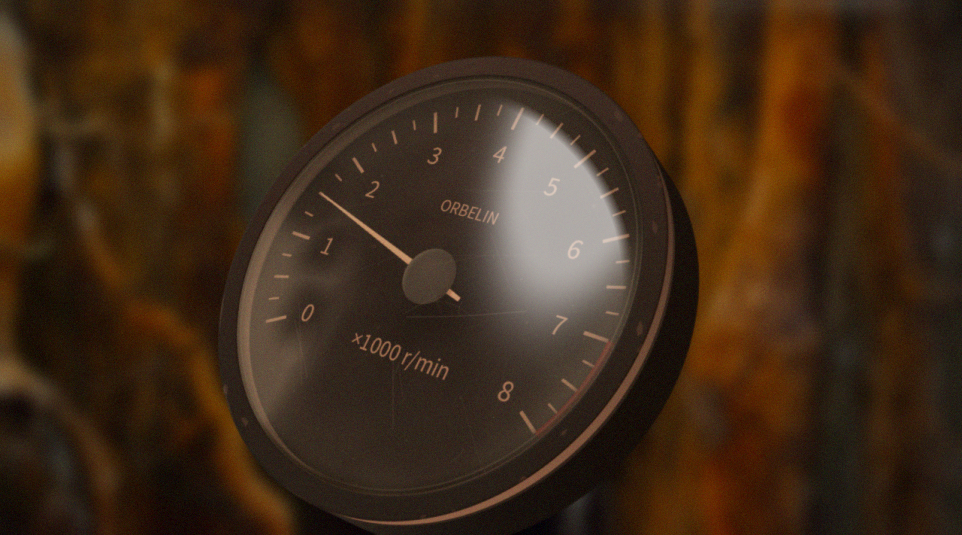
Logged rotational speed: 1500 (rpm)
